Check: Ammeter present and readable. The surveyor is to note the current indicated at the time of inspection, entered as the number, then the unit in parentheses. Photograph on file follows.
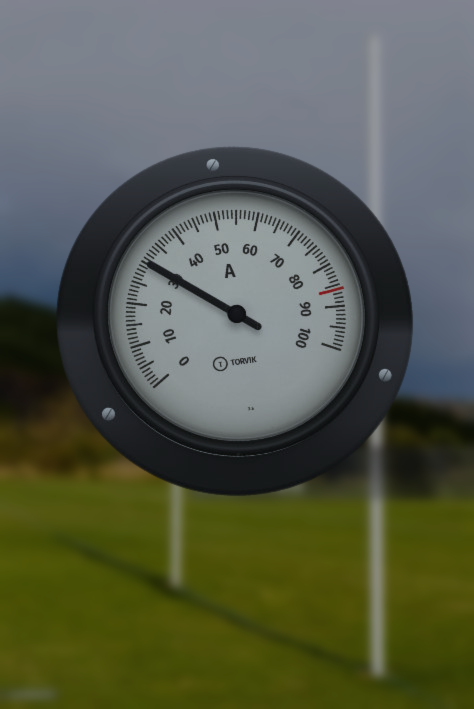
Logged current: 30 (A)
